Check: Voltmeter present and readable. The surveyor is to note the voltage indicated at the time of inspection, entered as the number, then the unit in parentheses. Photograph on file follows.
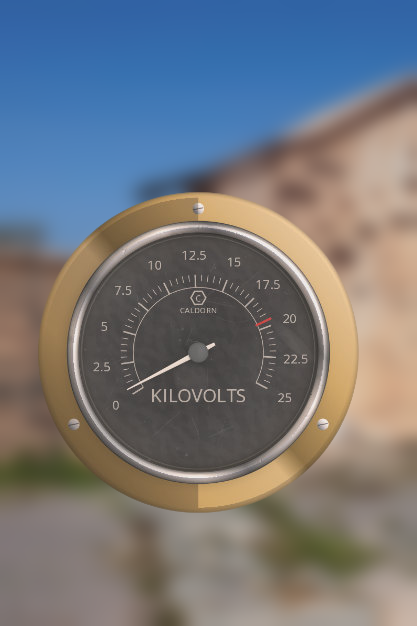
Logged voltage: 0.5 (kV)
